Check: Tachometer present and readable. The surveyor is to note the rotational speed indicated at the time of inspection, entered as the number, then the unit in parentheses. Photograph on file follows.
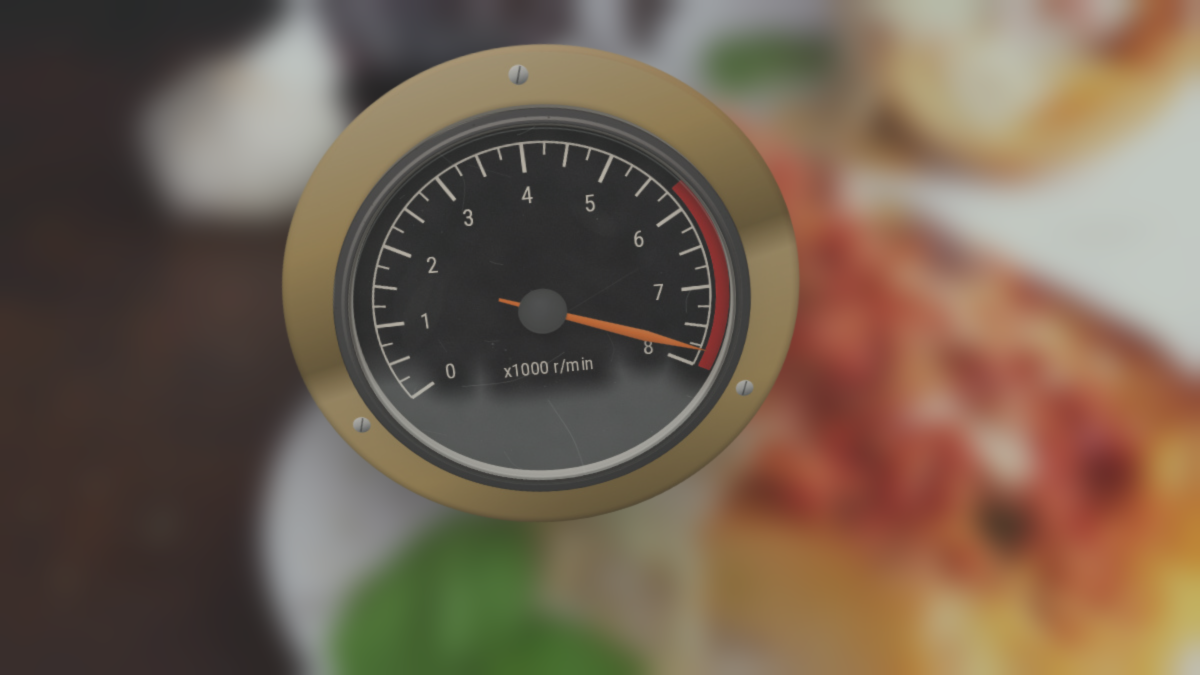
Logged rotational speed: 7750 (rpm)
